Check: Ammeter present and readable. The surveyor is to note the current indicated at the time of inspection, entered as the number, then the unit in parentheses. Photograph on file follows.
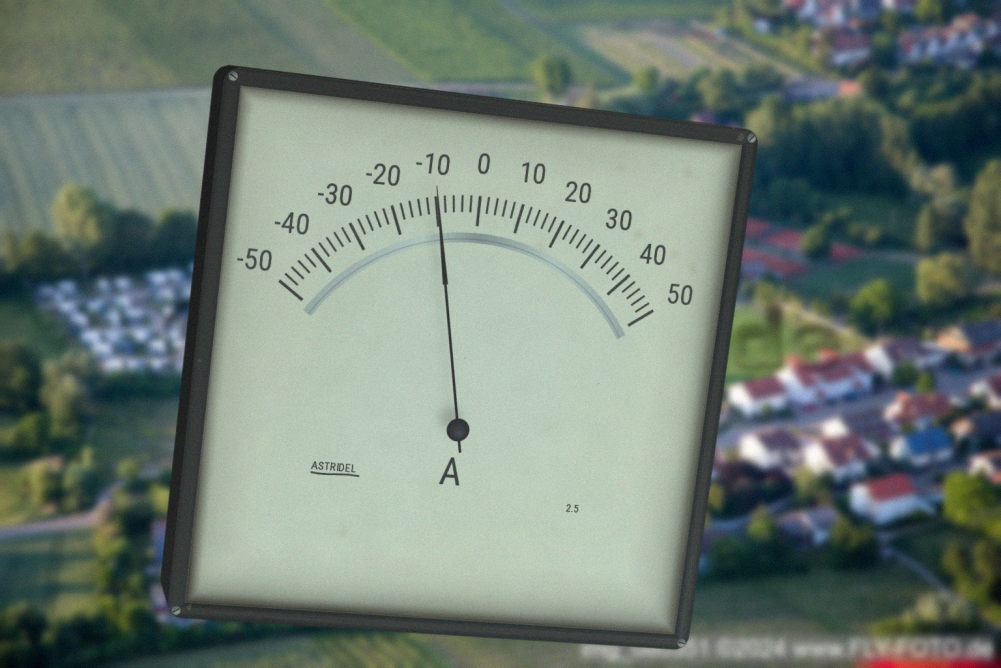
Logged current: -10 (A)
